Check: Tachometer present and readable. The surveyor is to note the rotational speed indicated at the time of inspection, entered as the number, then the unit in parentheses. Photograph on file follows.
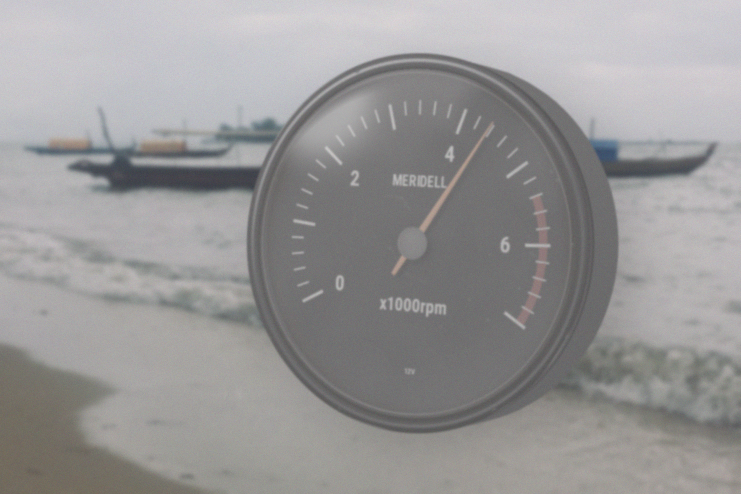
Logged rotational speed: 4400 (rpm)
